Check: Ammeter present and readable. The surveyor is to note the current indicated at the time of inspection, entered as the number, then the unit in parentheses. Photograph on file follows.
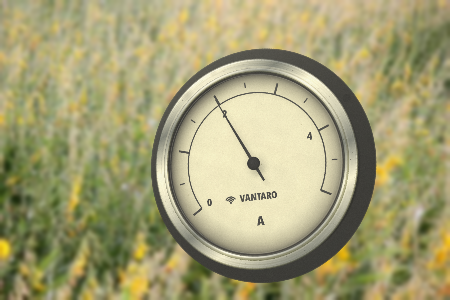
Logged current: 2 (A)
